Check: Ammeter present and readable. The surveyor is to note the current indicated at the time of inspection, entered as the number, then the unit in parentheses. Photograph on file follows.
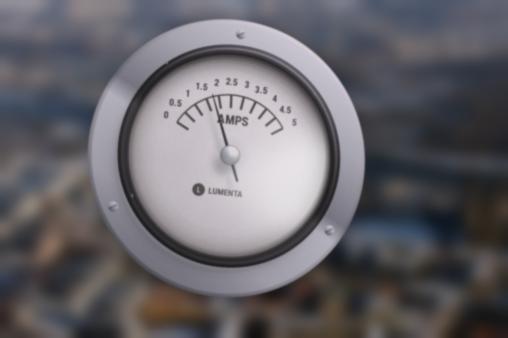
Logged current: 1.75 (A)
